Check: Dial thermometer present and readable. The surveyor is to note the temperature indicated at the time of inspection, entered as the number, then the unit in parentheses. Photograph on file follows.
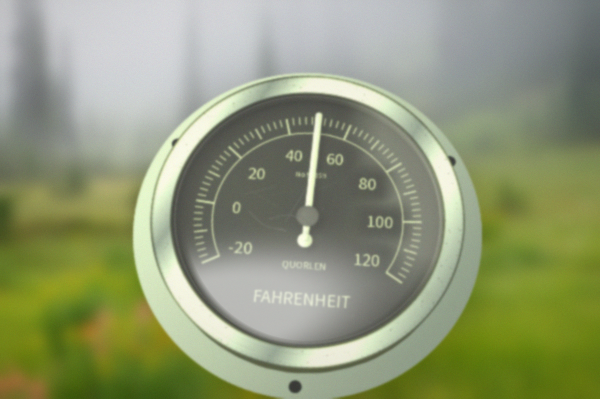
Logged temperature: 50 (°F)
